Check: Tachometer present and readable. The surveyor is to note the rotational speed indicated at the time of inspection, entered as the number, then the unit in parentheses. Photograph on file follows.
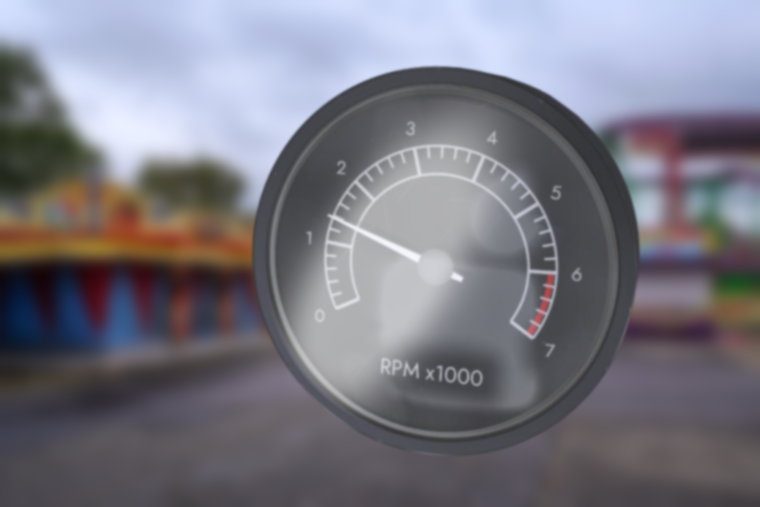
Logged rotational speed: 1400 (rpm)
